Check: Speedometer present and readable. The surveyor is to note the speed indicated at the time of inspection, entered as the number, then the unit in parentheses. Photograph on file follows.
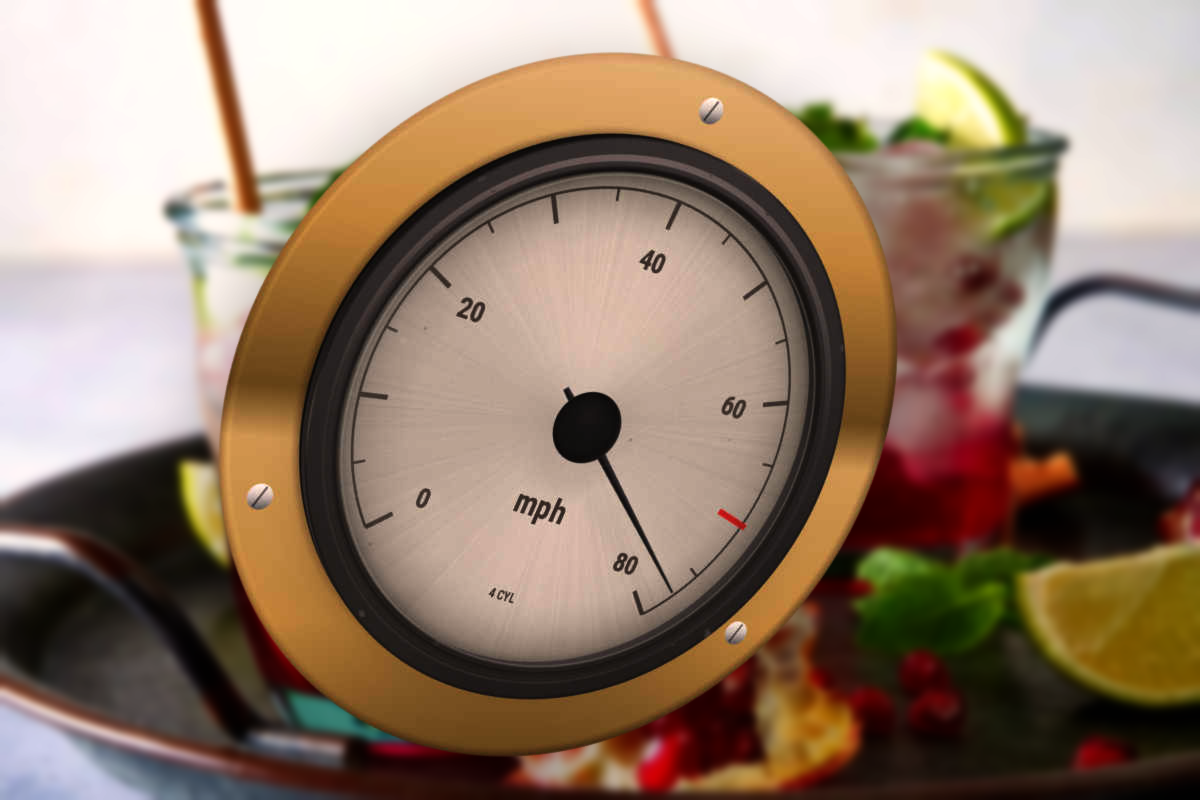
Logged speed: 77.5 (mph)
